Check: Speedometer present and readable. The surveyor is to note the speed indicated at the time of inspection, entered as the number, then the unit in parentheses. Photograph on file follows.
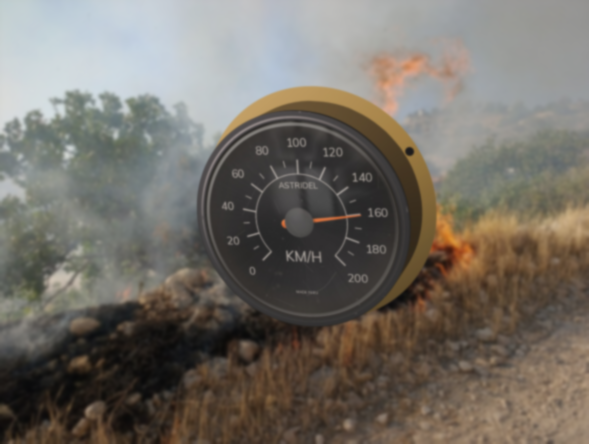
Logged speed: 160 (km/h)
